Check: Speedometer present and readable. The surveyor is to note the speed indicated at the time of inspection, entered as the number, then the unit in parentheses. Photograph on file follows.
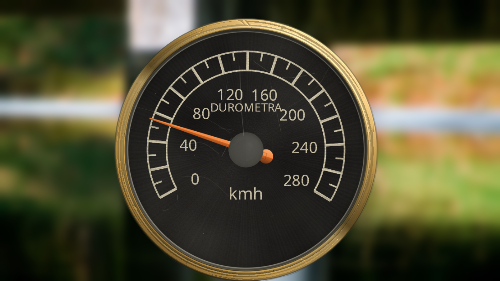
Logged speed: 55 (km/h)
